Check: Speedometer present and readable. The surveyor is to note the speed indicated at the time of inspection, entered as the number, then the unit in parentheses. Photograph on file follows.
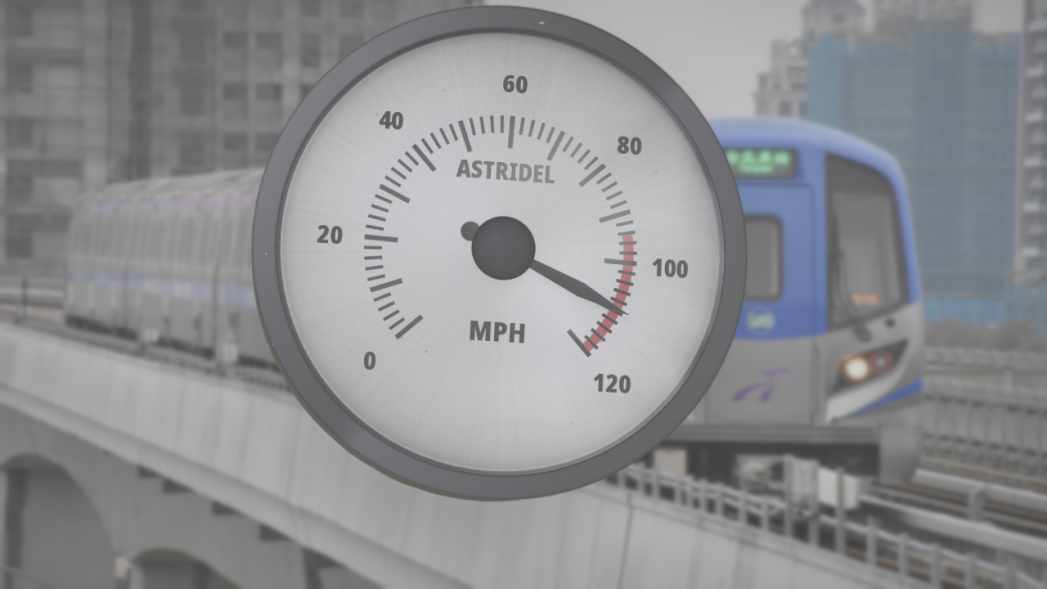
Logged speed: 110 (mph)
